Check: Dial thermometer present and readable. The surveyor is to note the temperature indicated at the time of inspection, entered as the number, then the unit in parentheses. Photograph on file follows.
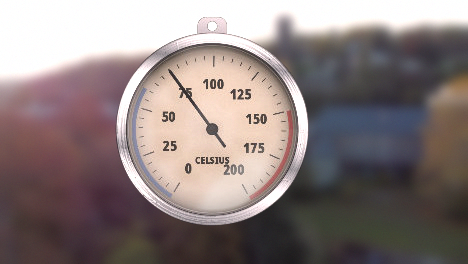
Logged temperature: 75 (°C)
